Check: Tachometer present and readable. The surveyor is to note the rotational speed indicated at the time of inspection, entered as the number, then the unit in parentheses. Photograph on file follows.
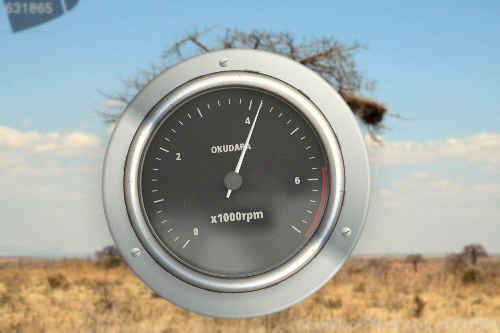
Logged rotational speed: 4200 (rpm)
